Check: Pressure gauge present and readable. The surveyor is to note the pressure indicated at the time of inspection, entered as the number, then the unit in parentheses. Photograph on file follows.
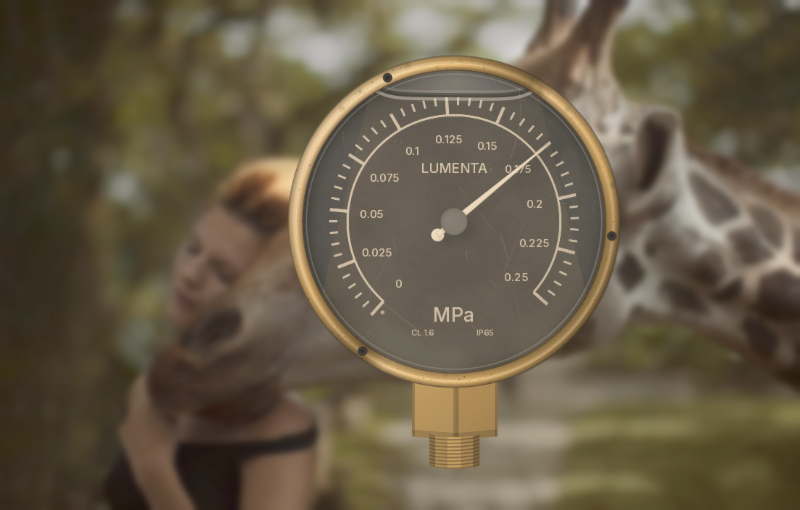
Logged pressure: 0.175 (MPa)
